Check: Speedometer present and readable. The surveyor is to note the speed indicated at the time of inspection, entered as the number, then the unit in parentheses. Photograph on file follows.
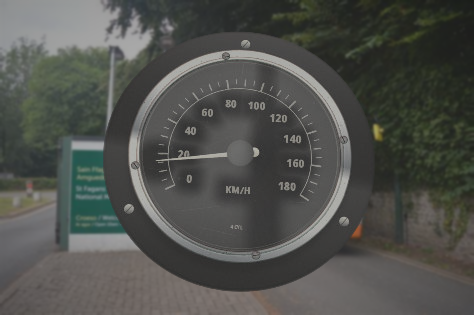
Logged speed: 15 (km/h)
